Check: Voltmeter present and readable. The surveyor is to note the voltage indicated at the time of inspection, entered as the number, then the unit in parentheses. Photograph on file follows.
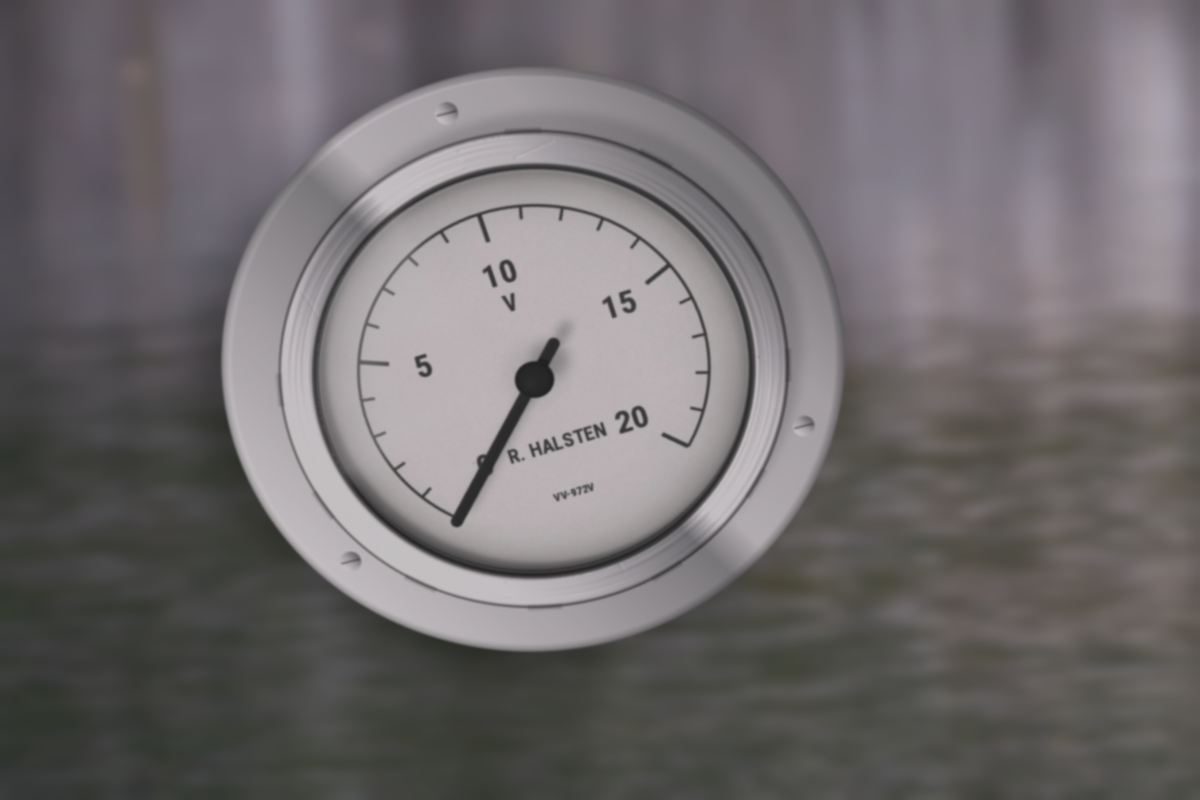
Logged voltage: 0 (V)
